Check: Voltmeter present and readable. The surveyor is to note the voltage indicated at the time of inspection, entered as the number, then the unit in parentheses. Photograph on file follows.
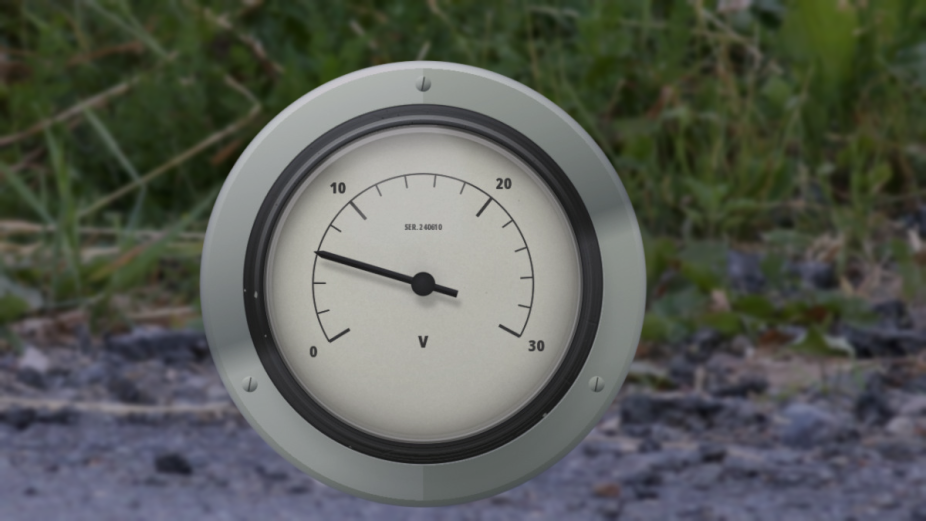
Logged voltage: 6 (V)
